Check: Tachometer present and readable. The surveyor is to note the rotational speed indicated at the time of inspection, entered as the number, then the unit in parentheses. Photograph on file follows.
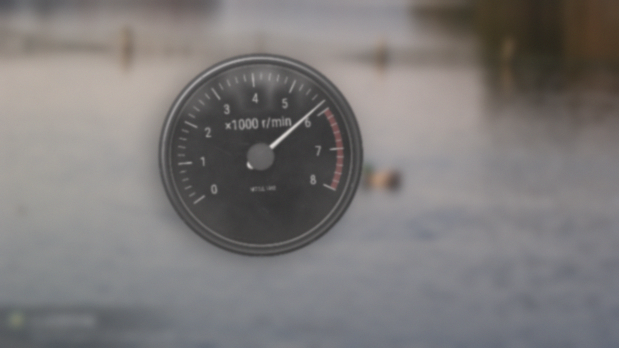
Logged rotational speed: 5800 (rpm)
